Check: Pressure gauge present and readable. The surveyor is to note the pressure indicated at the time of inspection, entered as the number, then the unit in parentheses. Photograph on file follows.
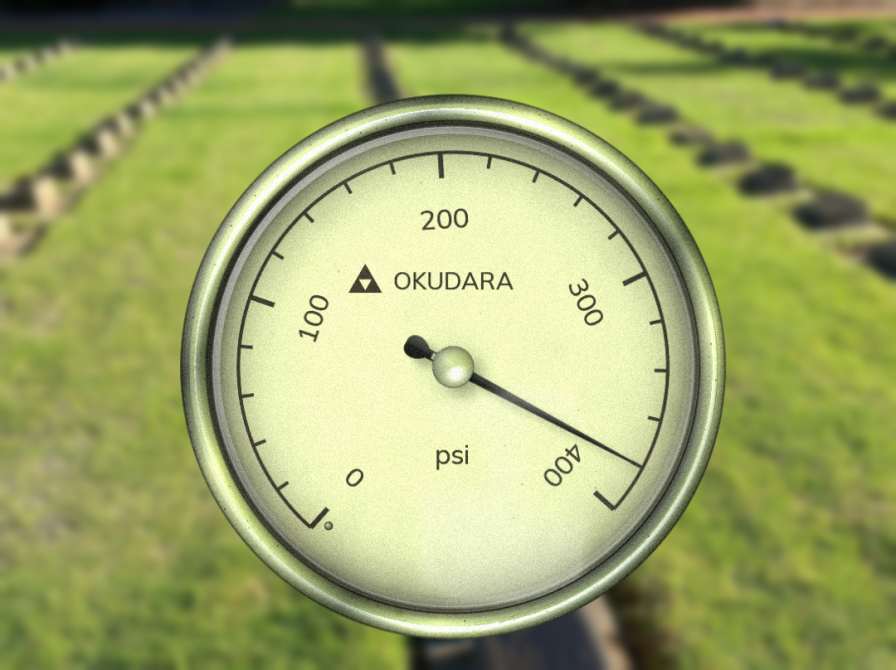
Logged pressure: 380 (psi)
